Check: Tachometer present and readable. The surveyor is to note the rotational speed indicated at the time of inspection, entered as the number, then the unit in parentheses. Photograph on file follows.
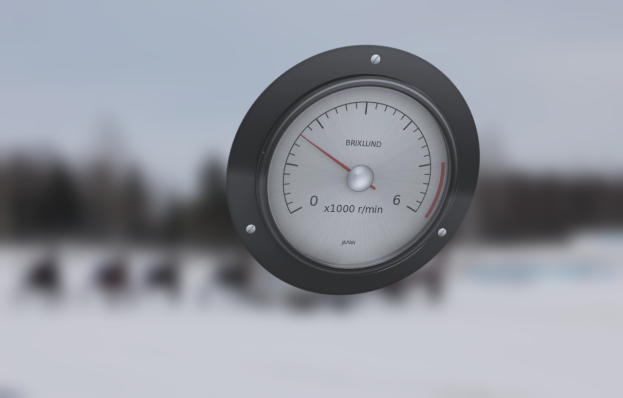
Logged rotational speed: 1600 (rpm)
